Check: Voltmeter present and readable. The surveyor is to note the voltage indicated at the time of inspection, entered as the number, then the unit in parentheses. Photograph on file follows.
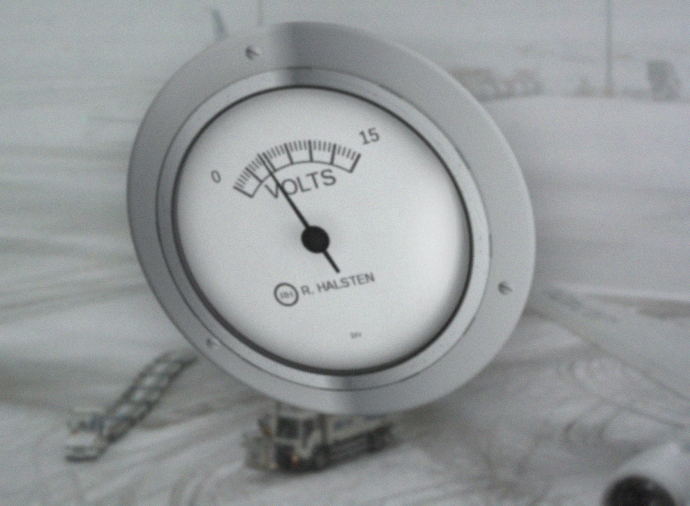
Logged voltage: 5 (V)
